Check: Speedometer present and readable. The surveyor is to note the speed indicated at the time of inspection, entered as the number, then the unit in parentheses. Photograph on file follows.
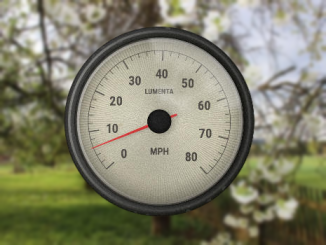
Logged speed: 6 (mph)
